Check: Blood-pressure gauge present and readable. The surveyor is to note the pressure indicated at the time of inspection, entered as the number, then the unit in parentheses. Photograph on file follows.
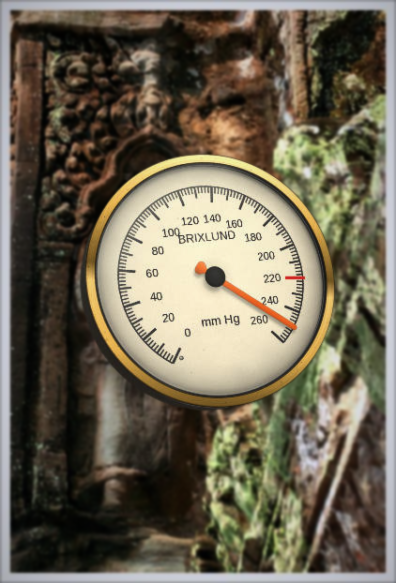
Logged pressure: 250 (mmHg)
